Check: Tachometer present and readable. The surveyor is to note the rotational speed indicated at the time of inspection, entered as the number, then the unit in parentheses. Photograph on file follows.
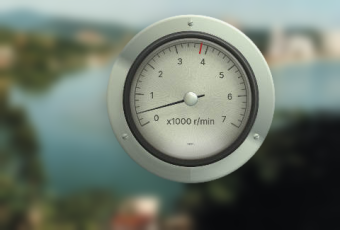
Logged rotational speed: 400 (rpm)
